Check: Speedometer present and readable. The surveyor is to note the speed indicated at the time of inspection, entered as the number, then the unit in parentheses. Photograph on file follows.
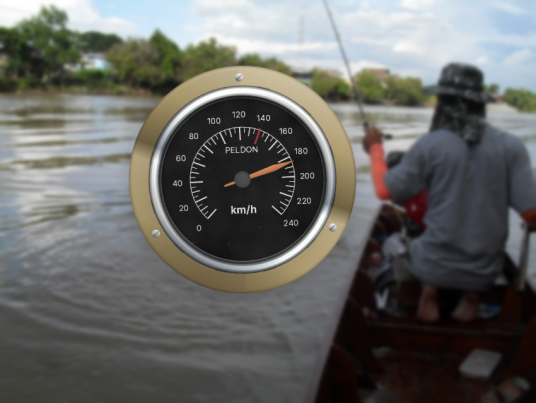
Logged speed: 185 (km/h)
